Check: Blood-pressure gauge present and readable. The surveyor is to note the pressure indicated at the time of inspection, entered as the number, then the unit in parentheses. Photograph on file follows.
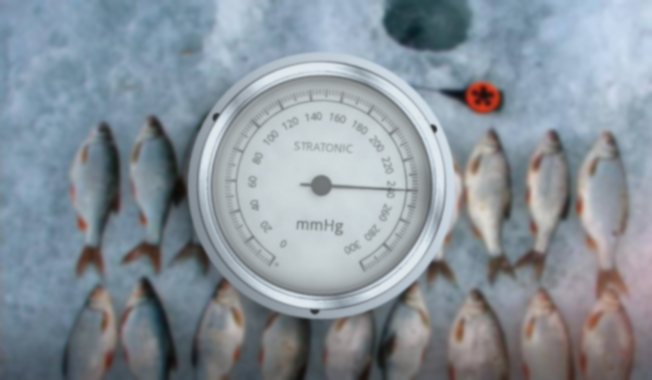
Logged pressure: 240 (mmHg)
